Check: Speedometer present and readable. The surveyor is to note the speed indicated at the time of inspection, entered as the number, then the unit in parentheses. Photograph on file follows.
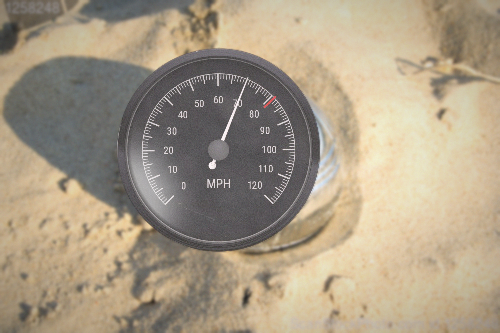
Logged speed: 70 (mph)
